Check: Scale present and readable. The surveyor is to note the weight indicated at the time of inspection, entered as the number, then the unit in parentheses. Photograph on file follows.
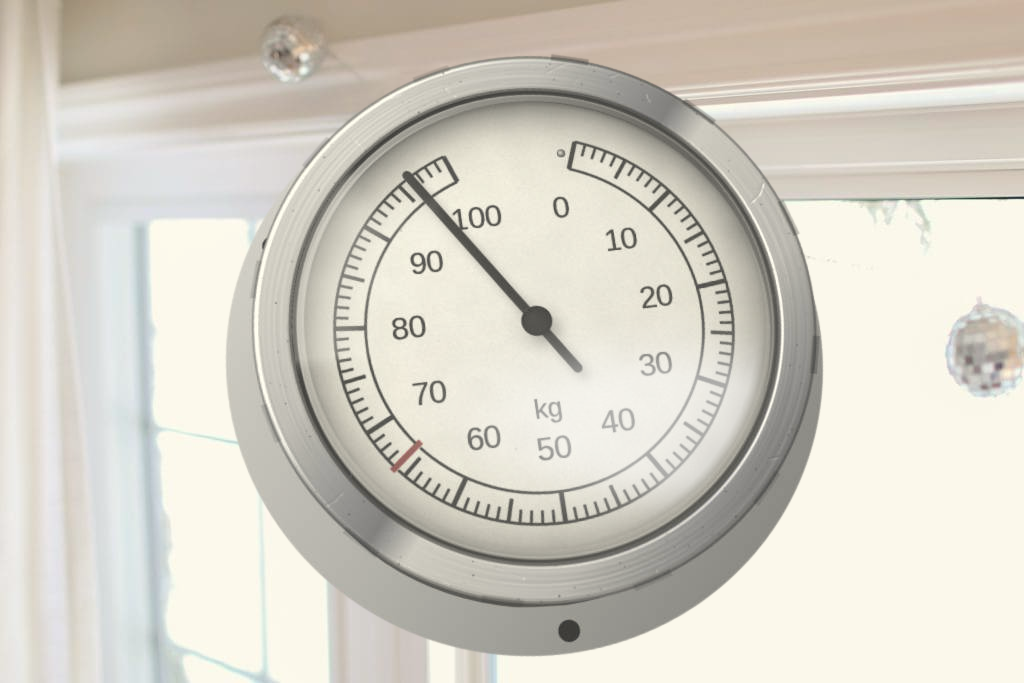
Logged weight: 96 (kg)
